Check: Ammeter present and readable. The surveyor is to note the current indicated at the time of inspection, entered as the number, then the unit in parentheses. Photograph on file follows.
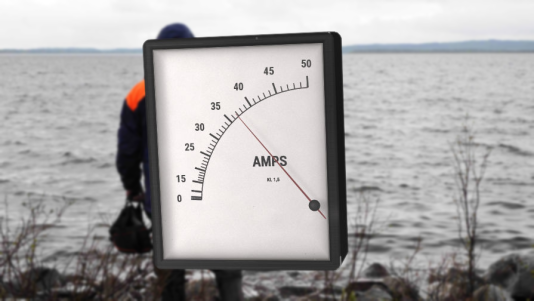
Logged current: 37 (A)
